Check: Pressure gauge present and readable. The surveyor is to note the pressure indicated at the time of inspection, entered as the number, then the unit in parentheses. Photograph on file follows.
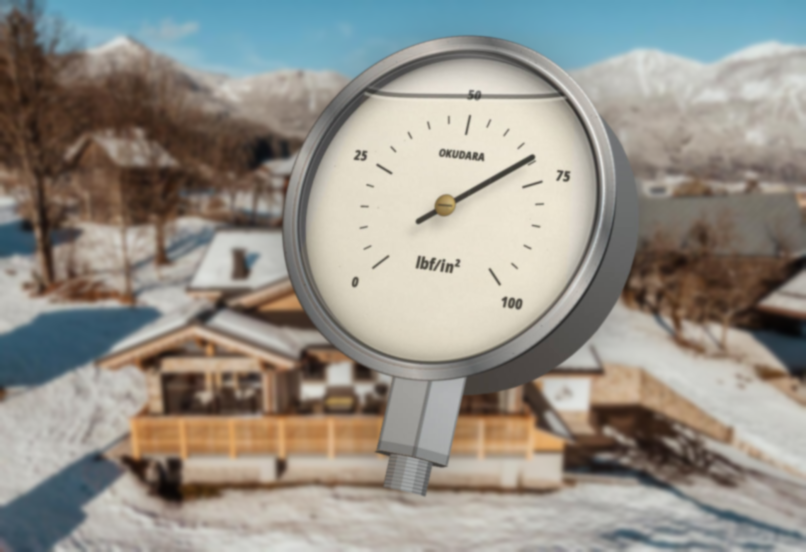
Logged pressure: 70 (psi)
